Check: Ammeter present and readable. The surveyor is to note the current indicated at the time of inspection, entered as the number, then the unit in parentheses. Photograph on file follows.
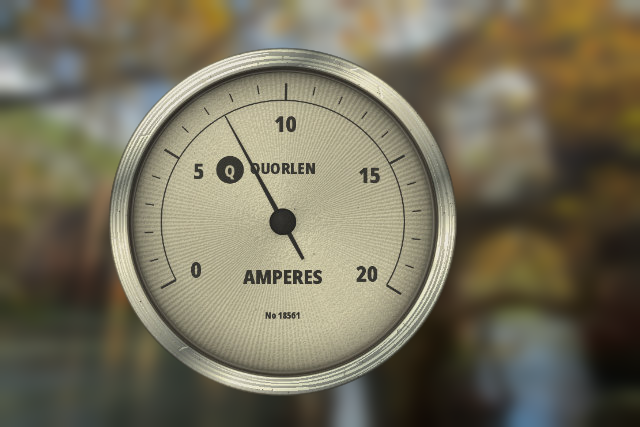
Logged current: 7.5 (A)
